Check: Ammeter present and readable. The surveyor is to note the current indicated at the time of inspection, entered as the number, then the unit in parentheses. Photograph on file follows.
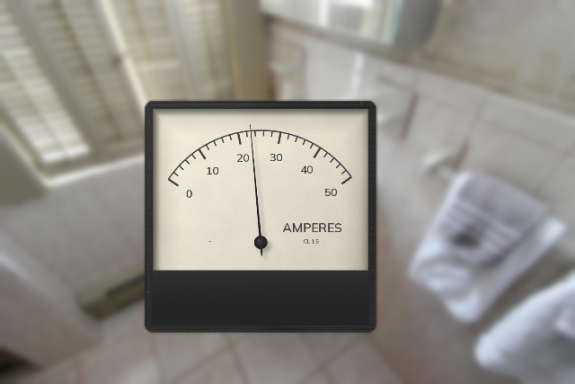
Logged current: 23 (A)
